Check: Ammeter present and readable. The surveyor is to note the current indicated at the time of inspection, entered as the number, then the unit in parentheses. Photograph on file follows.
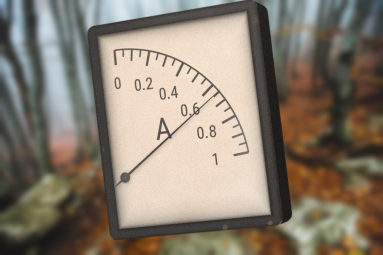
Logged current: 0.65 (A)
